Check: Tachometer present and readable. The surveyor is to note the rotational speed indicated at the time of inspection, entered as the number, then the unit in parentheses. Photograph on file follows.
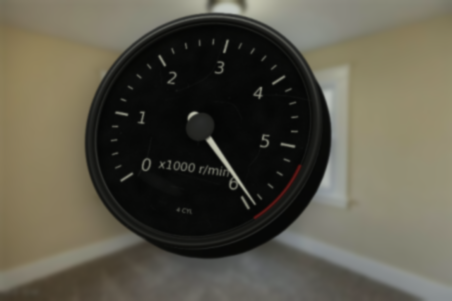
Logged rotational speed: 5900 (rpm)
